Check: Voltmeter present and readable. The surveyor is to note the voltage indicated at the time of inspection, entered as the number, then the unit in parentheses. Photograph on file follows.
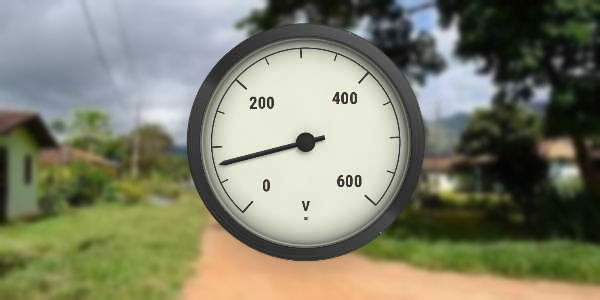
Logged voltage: 75 (V)
